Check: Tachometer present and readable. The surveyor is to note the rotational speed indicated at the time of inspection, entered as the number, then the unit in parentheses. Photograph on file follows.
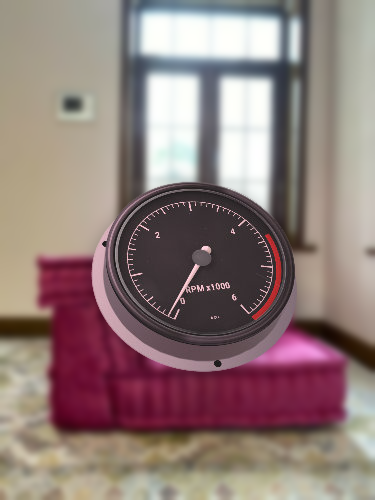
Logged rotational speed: 100 (rpm)
